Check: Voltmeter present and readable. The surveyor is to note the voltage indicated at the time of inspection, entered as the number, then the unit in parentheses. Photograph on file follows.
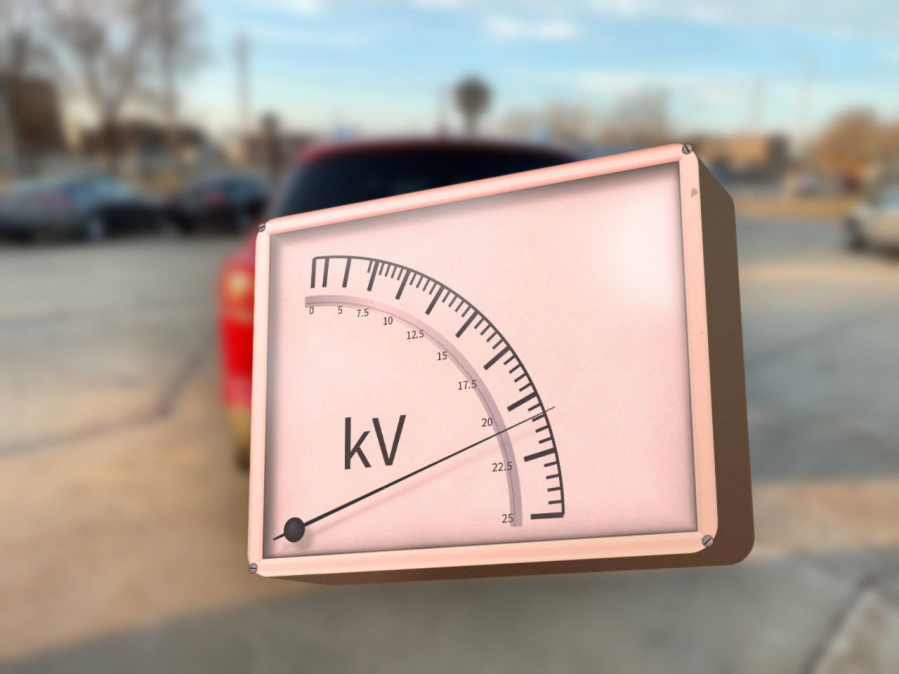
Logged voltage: 21 (kV)
